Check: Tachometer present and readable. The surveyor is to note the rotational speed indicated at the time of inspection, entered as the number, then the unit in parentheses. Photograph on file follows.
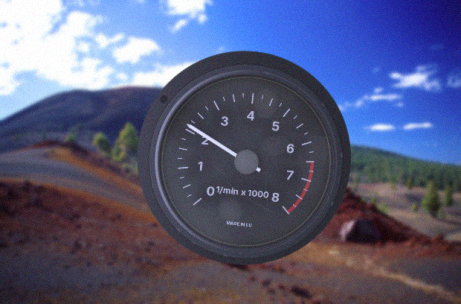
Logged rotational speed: 2125 (rpm)
